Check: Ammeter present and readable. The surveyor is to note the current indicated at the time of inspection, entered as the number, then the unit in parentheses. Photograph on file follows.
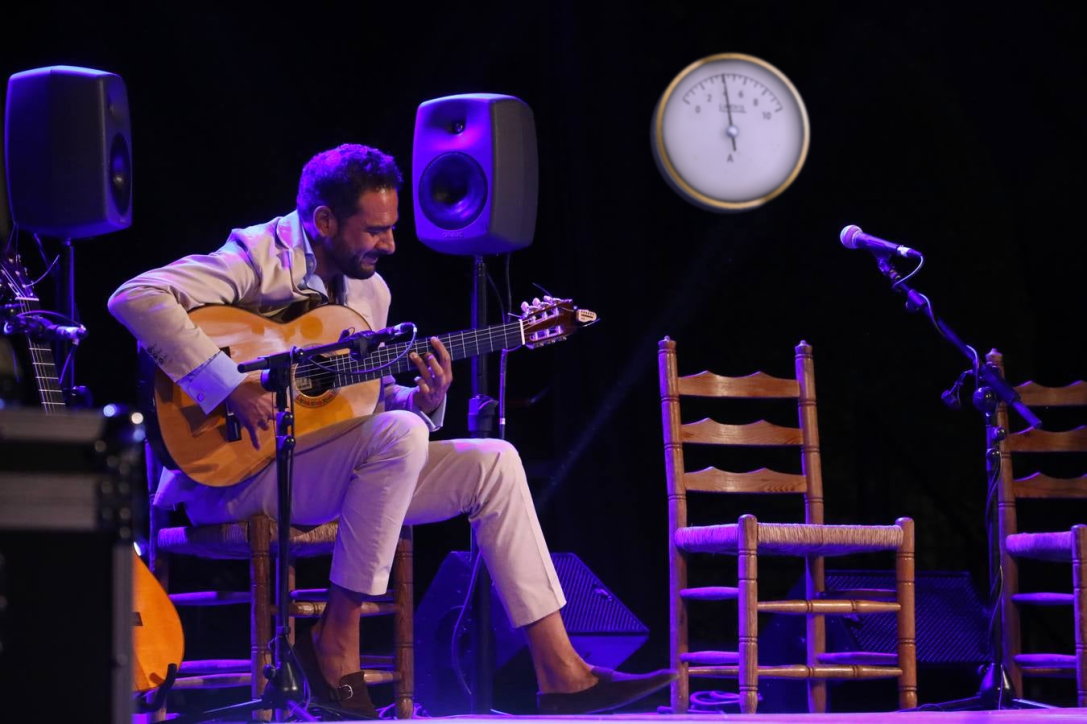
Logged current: 4 (A)
